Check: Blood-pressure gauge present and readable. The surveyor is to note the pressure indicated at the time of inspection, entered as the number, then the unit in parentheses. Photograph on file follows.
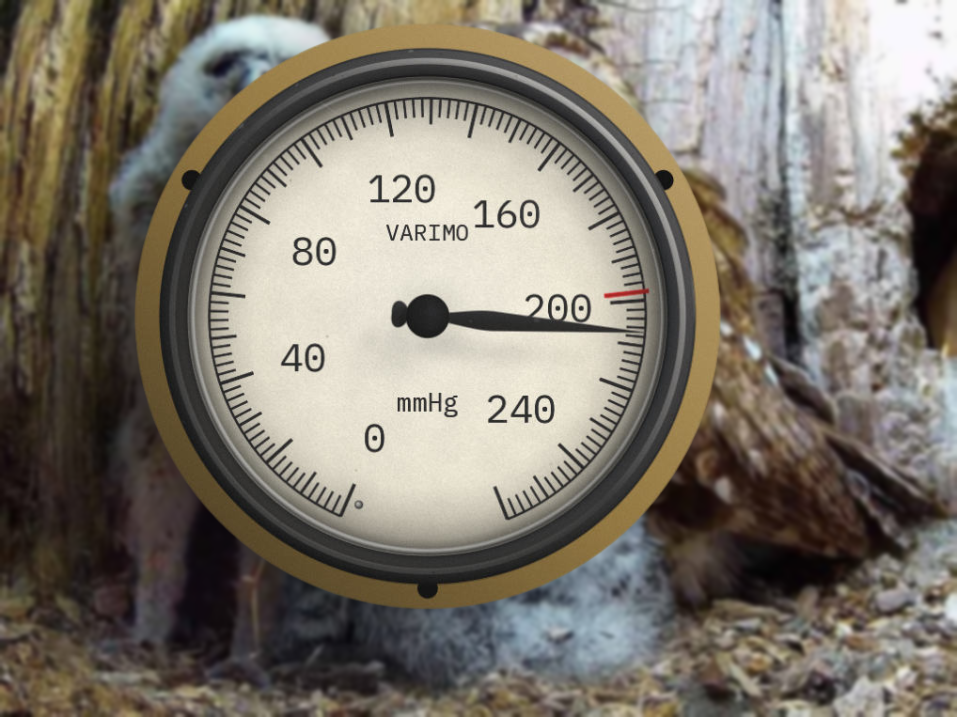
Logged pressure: 207 (mmHg)
